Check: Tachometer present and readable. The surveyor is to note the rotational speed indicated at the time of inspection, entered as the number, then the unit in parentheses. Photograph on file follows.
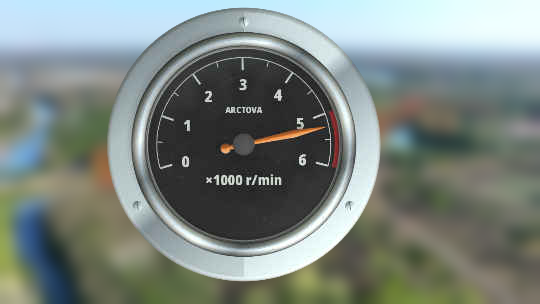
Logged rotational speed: 5250 (rpm)
